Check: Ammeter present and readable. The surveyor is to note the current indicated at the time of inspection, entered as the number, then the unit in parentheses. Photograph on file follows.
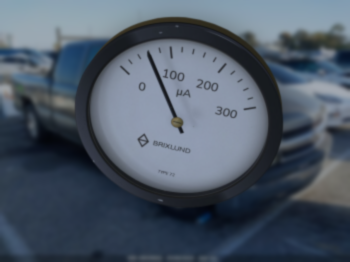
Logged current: 60 (µA)
